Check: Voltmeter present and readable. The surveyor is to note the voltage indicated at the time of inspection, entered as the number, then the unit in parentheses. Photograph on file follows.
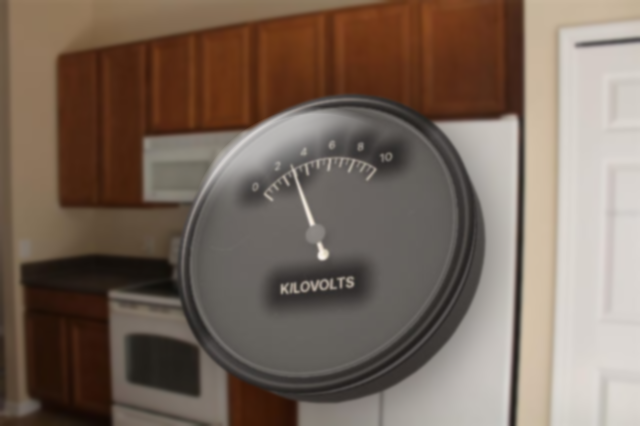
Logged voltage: 3 (kV)
